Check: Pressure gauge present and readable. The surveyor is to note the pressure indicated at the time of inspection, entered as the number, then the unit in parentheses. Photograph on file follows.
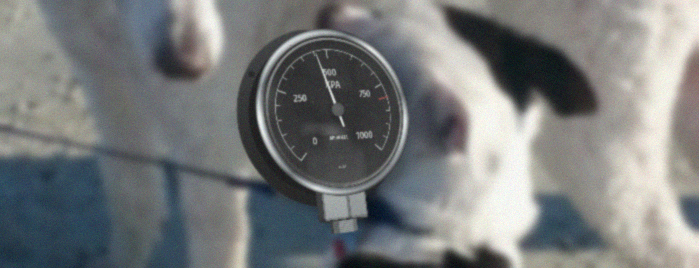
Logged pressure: 450 (kPa)
